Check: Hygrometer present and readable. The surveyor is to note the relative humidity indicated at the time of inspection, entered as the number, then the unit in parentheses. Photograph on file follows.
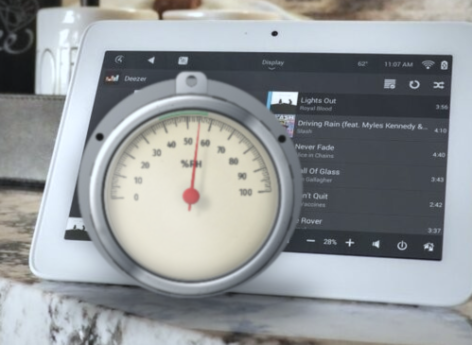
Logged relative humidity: 55 (%)
